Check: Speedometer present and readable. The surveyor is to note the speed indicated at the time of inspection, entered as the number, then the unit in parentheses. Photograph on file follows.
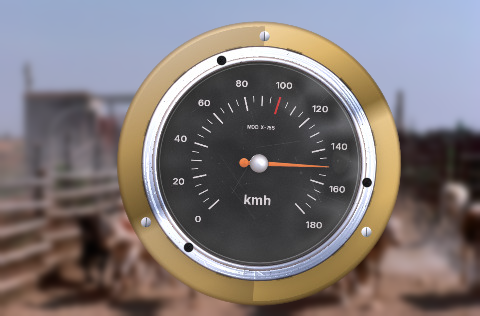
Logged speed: 150 (km/h)
